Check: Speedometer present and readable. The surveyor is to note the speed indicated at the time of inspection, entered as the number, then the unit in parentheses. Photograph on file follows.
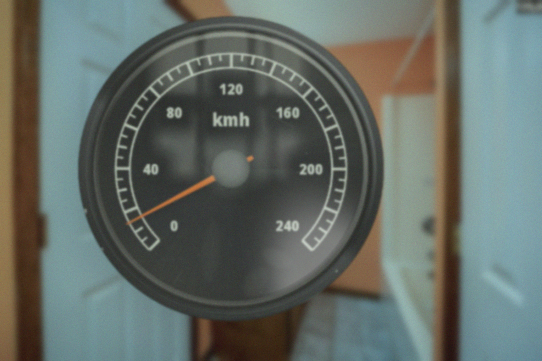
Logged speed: 15 (km/h)
